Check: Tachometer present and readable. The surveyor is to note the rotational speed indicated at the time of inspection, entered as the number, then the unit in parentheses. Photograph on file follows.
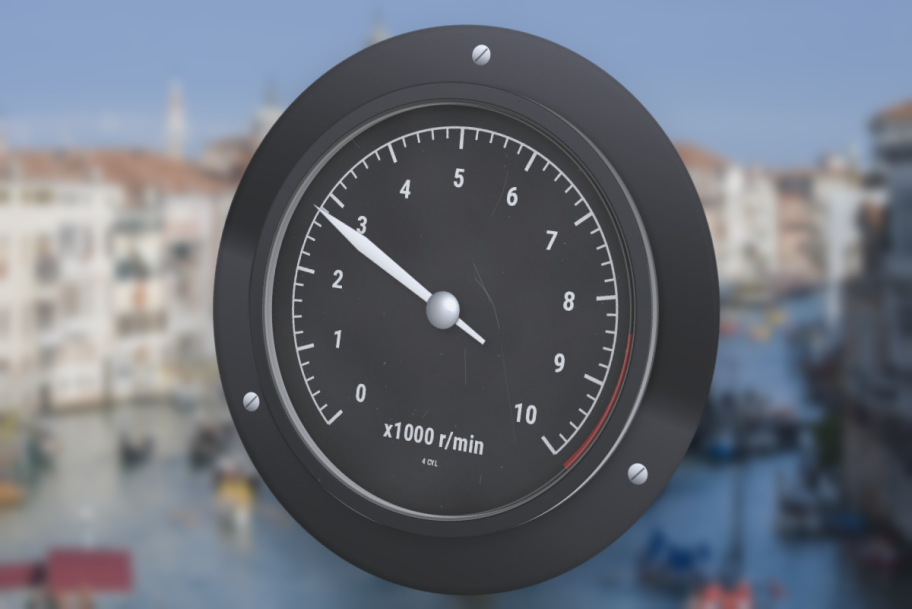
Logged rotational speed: 2800 (rpm)
